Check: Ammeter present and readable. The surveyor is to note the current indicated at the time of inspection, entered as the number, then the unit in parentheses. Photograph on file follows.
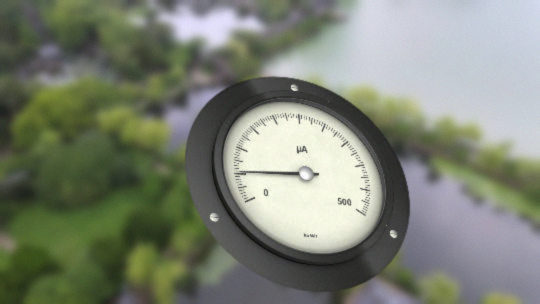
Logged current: 50 (µA)
